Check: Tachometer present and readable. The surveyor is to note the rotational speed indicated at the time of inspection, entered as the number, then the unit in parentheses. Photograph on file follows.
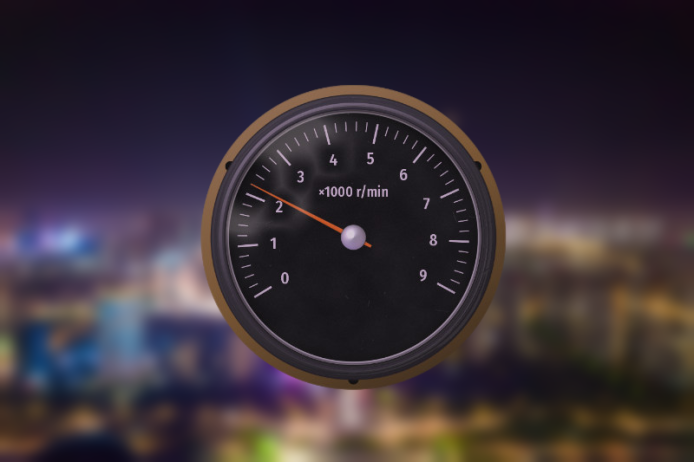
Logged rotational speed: 2200 (rpm)
